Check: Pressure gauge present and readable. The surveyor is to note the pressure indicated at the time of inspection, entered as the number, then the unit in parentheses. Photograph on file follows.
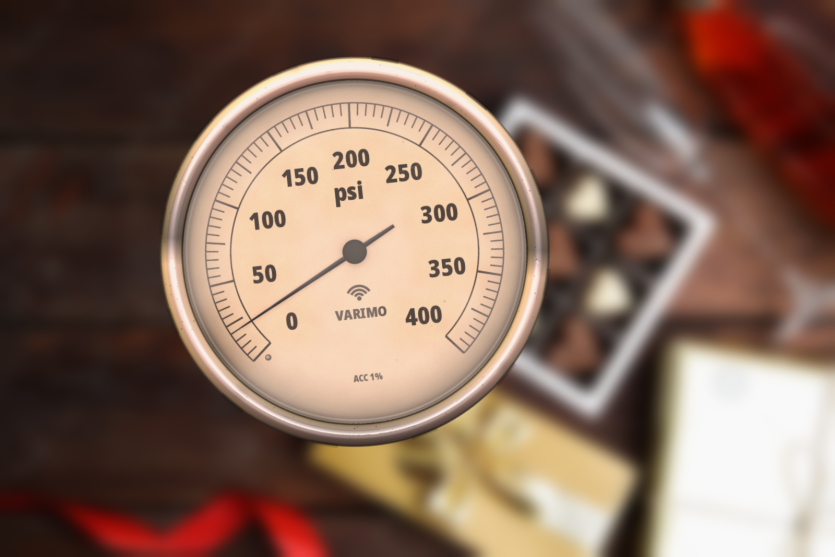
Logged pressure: 20 (psi)
